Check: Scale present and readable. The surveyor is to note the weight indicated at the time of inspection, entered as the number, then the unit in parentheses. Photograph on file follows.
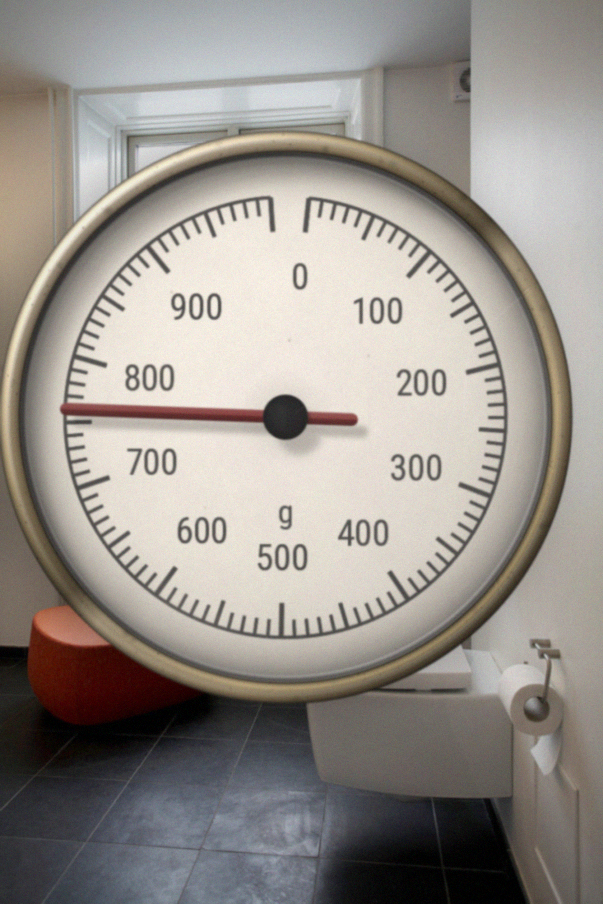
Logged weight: 760 (g)
